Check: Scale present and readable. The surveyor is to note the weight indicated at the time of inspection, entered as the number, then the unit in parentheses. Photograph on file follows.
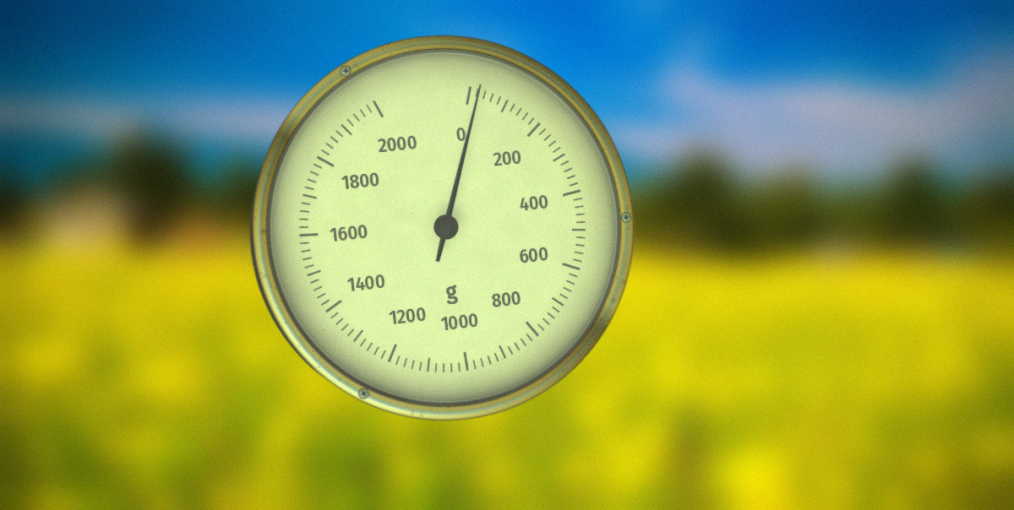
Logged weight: 20 (g)
